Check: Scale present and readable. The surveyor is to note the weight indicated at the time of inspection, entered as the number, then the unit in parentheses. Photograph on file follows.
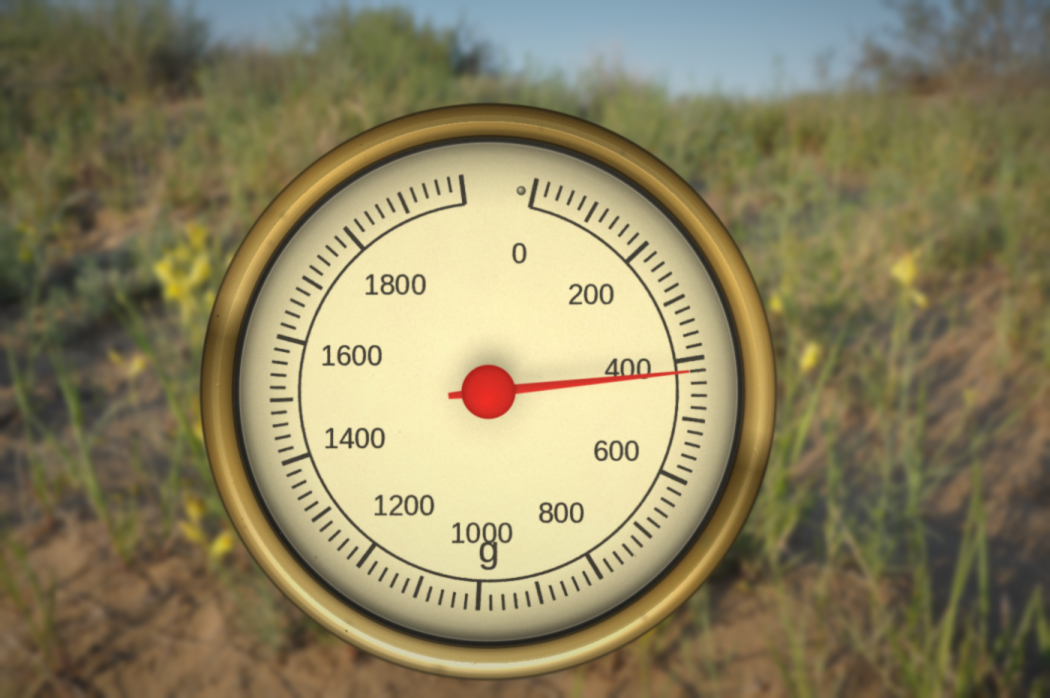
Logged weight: 420 (g)
